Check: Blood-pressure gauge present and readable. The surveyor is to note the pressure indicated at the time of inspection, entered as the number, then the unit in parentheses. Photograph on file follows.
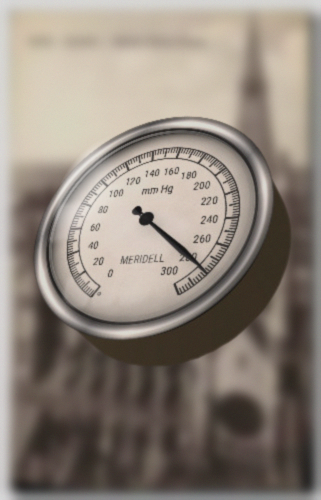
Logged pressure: 280 (mmHg)
